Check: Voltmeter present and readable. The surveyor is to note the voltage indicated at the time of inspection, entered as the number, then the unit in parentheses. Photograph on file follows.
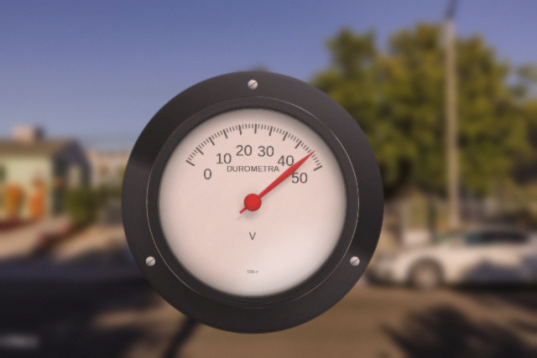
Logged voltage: 45 (V)
